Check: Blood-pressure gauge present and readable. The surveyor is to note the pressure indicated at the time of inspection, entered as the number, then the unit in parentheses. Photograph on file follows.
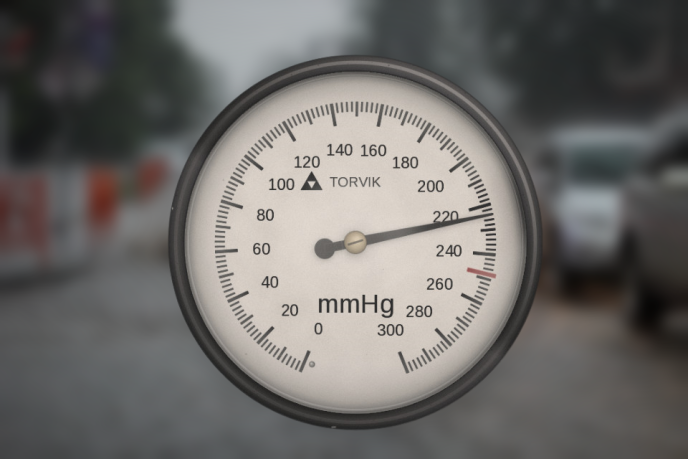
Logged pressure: 224 (mmHg)
